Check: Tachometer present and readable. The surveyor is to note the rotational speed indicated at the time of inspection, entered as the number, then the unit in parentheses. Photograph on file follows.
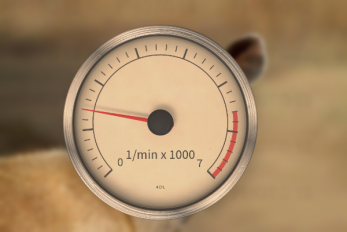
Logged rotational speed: 1400 (rpm)
